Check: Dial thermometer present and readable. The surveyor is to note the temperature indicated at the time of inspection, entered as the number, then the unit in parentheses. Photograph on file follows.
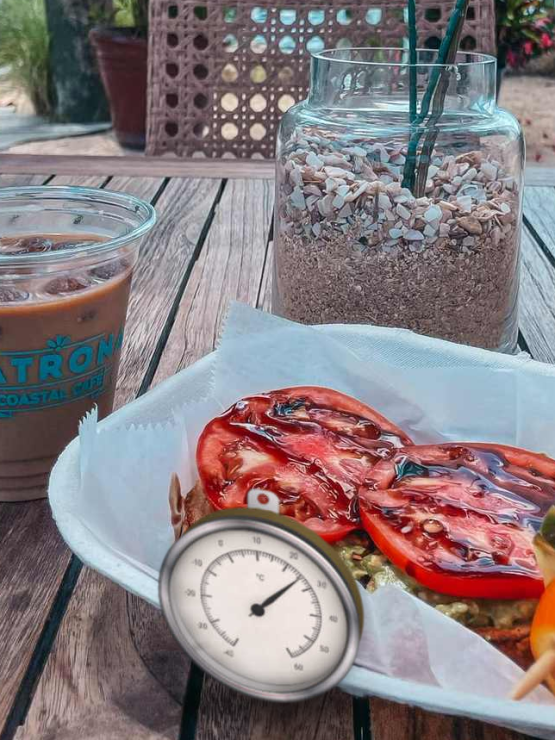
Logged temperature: 25 (°C)
